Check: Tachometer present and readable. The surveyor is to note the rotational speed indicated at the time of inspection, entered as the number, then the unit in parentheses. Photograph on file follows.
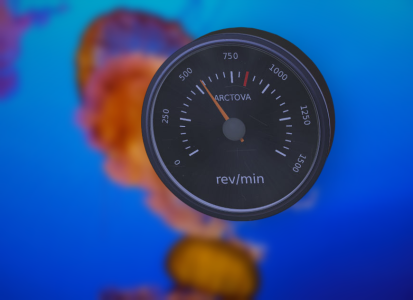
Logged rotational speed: 550 (rpm)
